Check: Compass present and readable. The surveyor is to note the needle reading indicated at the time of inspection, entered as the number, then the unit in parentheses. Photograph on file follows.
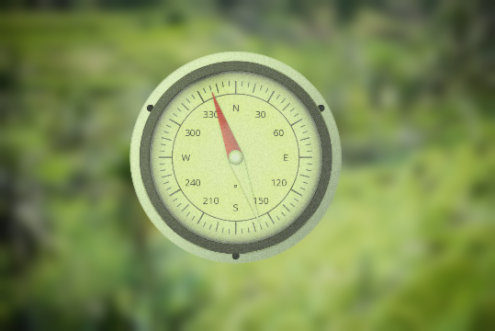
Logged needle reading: 340 (°)
